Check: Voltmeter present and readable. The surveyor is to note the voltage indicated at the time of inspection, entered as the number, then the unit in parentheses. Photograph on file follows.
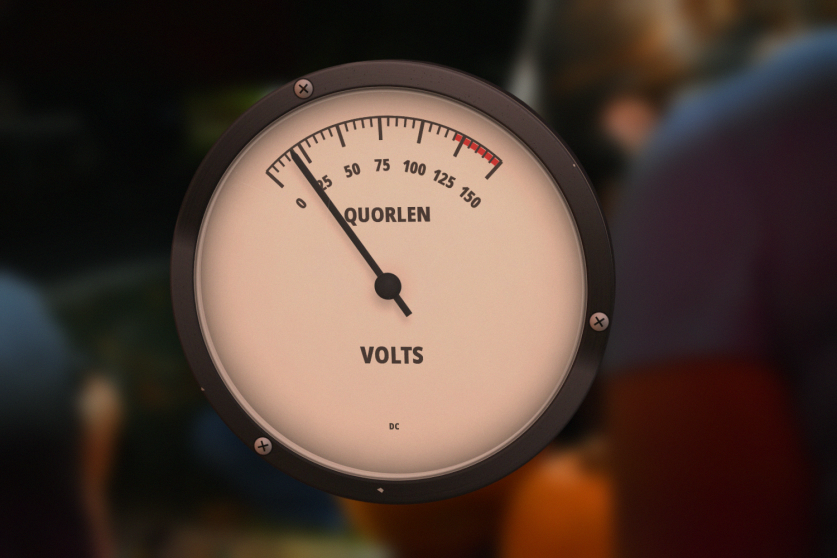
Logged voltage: 20 (V)
